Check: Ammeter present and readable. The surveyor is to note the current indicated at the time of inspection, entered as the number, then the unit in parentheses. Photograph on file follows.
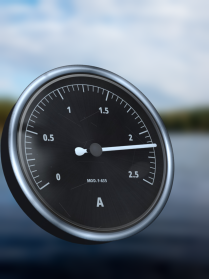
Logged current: 2.15 (A)
